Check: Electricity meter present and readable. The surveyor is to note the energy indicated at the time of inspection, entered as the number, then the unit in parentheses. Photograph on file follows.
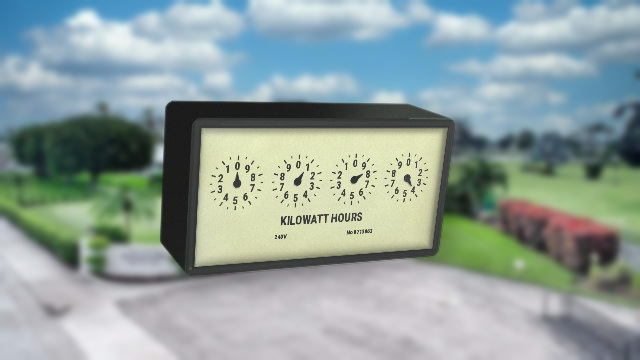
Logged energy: 84 (kWh)
